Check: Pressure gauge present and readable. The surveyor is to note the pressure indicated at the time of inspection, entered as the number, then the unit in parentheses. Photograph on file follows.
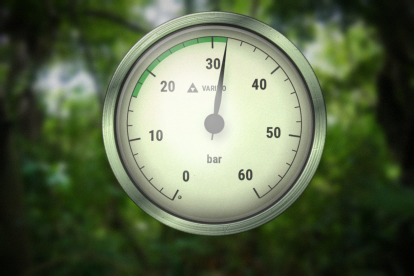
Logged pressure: 32 (bar)
